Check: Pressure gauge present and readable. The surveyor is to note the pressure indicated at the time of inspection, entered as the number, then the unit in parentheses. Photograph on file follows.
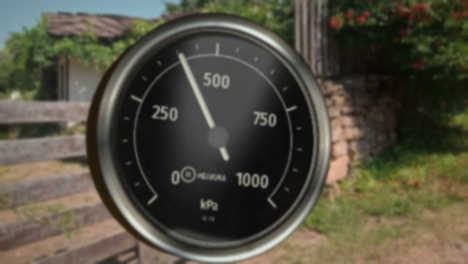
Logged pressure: 400 (kPa)
